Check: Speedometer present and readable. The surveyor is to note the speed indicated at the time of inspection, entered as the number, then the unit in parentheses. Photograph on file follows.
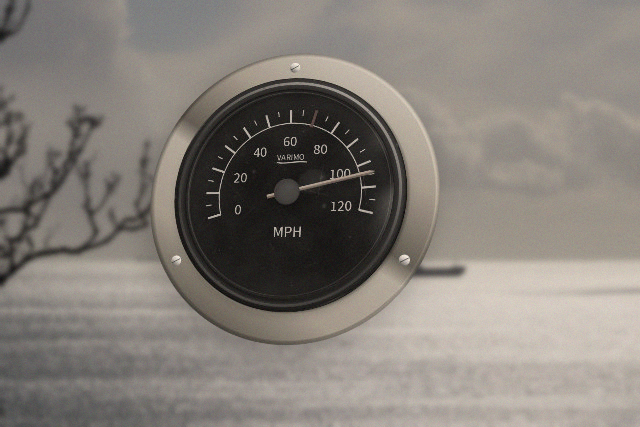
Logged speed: 105 (mph)
